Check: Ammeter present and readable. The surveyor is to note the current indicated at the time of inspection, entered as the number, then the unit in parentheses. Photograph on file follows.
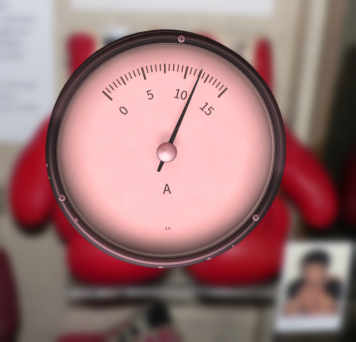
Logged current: 11.5 (A)
